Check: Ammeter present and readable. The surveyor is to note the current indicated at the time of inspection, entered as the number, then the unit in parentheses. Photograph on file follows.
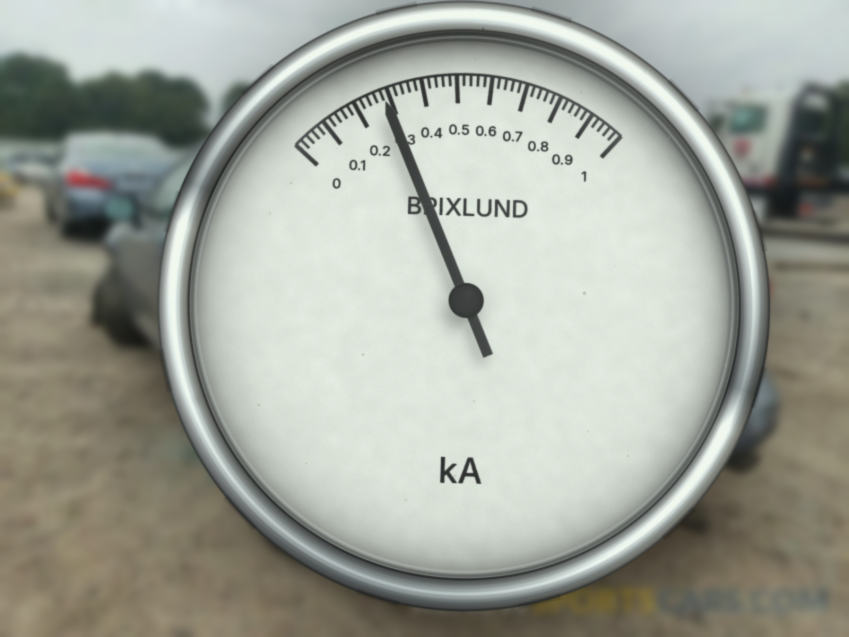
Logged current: 0.28 (kA)
